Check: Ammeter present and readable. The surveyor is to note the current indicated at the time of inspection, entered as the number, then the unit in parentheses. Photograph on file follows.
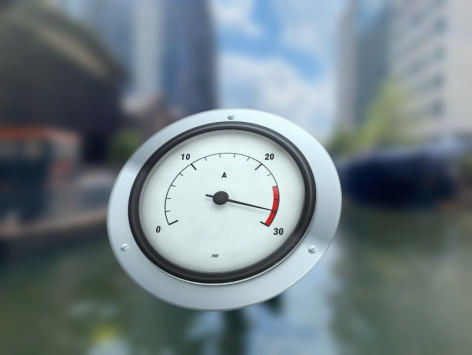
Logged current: 28 (A)
